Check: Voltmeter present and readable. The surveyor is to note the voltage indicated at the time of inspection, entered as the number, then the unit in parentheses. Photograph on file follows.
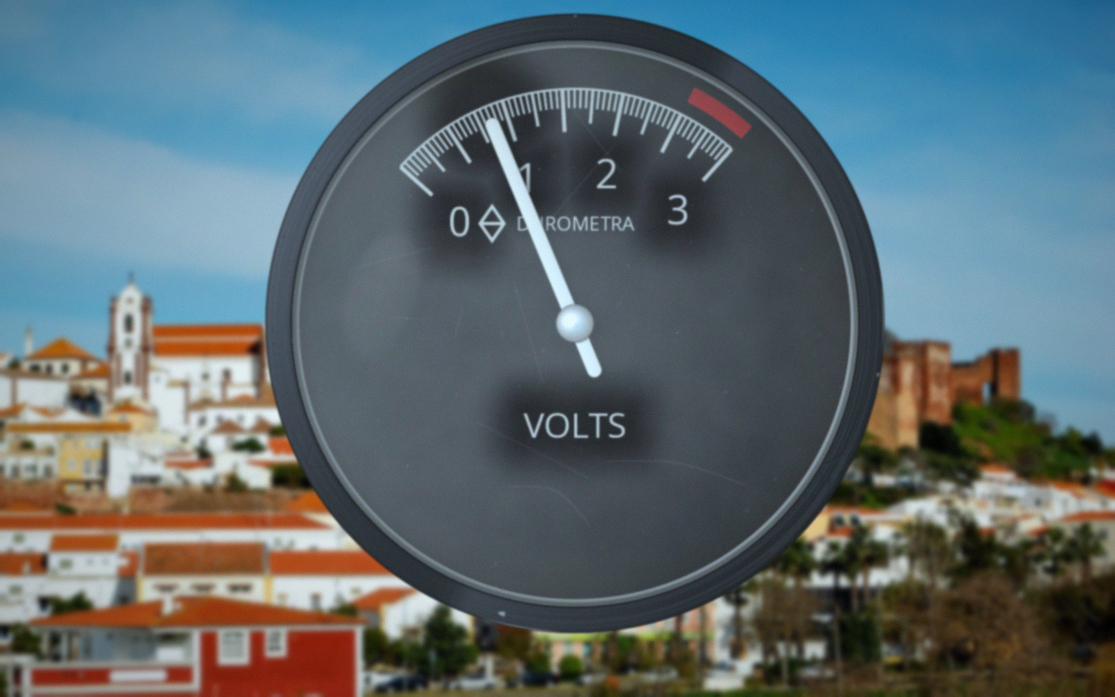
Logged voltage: 0.85 (V)
